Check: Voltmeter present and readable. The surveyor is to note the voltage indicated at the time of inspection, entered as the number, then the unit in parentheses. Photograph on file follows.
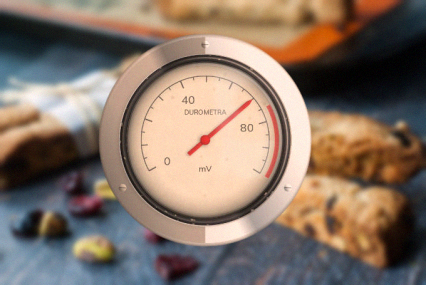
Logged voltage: 70 (mV)
